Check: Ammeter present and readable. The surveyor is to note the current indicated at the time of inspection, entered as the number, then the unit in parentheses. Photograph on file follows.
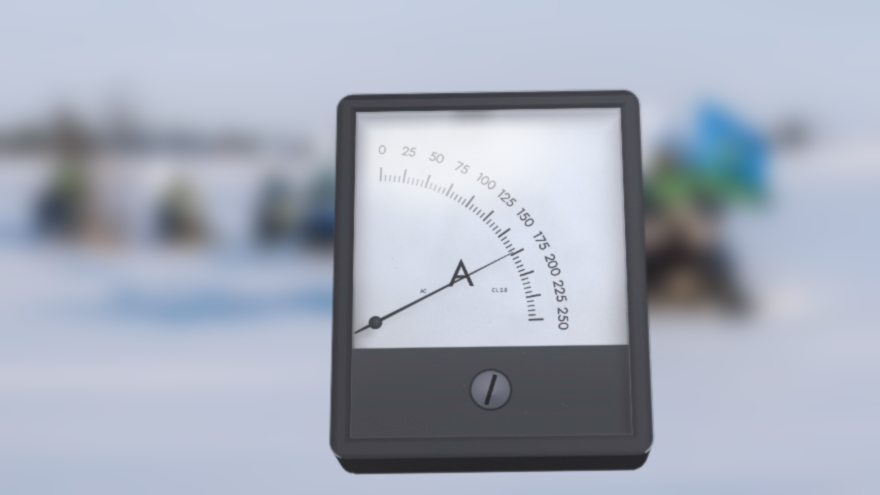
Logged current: 175 (A)
